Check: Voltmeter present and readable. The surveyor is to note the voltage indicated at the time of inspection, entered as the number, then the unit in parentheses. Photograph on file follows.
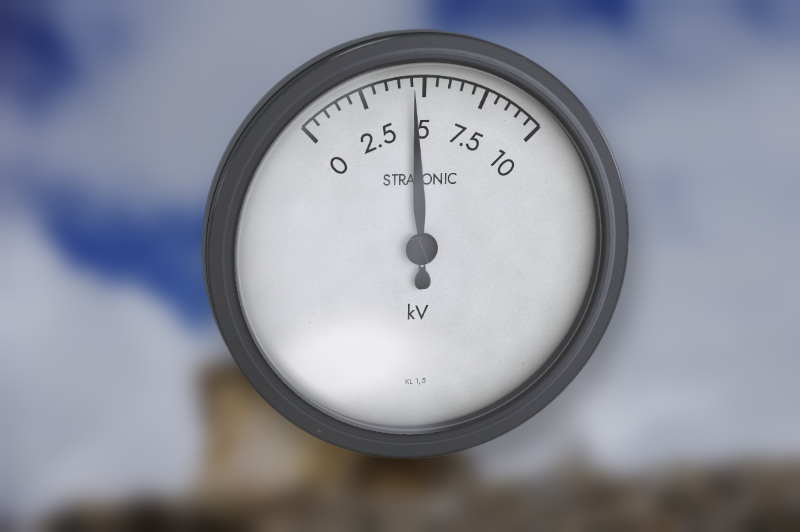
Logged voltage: 4.5 (kV)
